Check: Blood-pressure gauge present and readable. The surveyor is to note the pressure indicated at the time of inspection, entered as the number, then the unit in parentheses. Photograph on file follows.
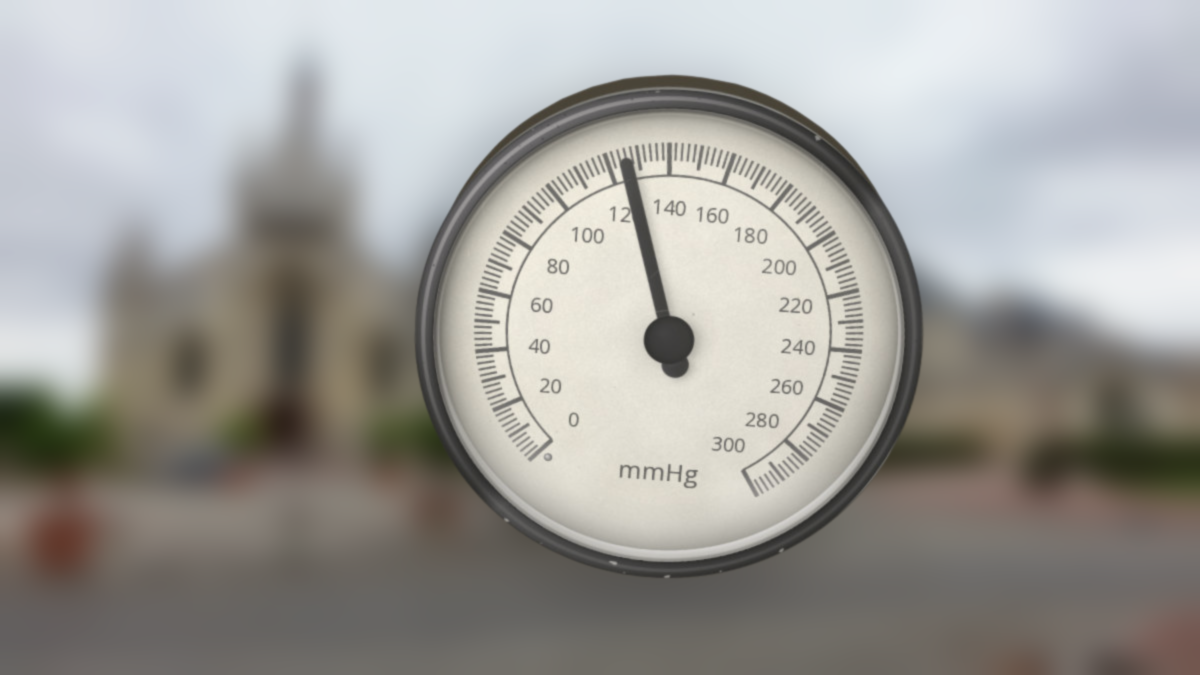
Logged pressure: 126 (mmHg)
